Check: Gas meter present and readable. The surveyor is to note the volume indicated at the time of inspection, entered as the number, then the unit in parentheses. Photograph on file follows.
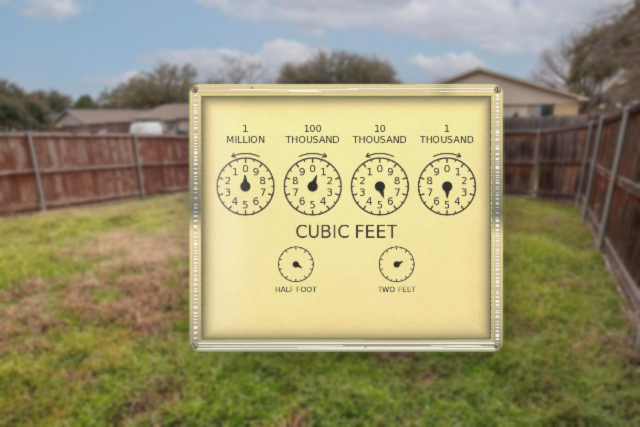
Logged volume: 5500 (ft³)
